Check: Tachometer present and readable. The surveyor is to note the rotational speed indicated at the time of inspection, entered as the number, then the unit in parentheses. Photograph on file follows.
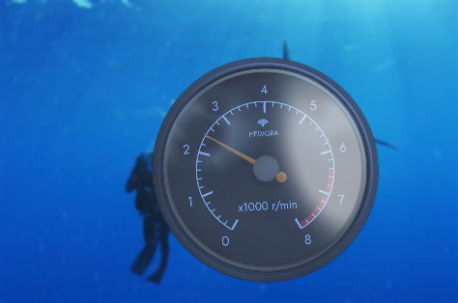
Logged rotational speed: 2400 (rpm)
